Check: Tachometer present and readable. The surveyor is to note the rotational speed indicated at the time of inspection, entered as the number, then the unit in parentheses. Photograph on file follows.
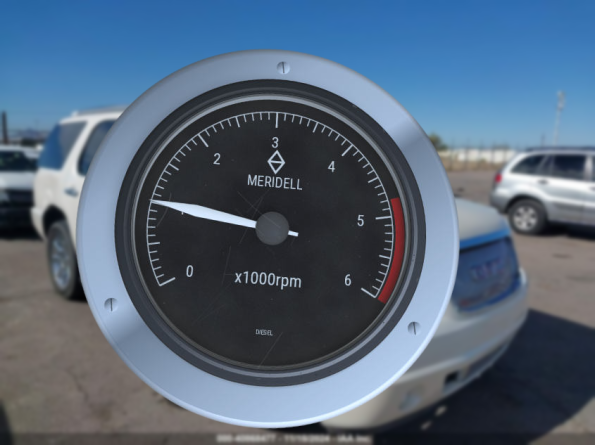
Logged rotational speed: 1000 (rpm)
